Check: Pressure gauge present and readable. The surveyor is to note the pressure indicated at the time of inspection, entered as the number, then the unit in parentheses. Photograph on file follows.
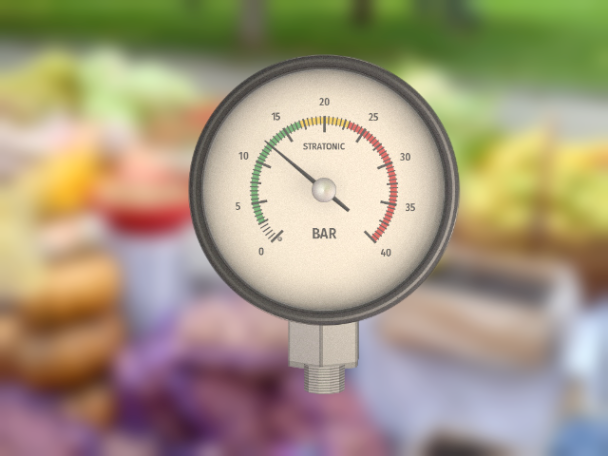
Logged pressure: 12.5 (bar)
